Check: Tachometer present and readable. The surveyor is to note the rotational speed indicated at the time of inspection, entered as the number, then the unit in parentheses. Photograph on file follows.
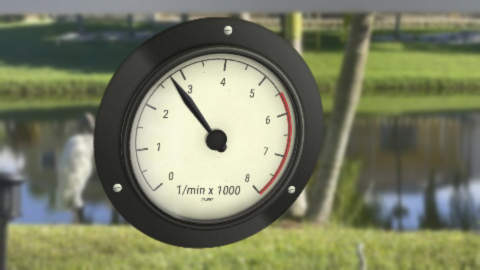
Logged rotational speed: 2750 (rpm)
